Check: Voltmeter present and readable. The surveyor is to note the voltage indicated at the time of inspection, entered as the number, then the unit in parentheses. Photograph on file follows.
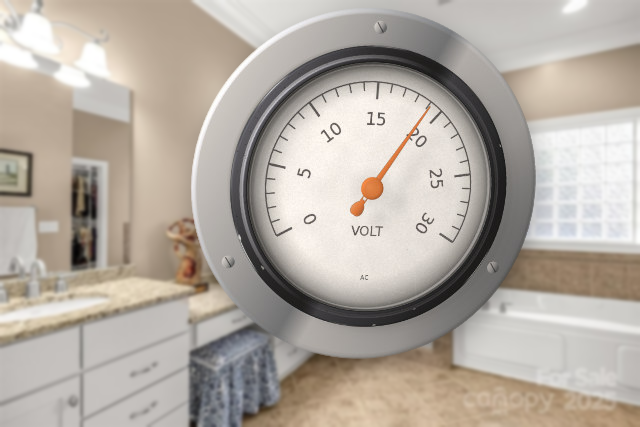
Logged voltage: 19 (V)
